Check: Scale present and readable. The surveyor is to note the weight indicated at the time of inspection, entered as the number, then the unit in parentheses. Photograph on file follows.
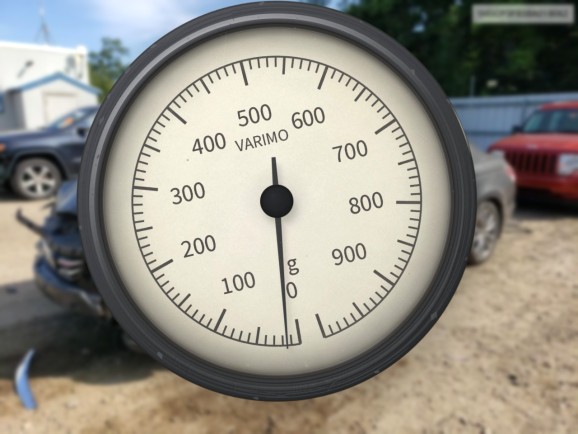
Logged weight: 15 (g)
